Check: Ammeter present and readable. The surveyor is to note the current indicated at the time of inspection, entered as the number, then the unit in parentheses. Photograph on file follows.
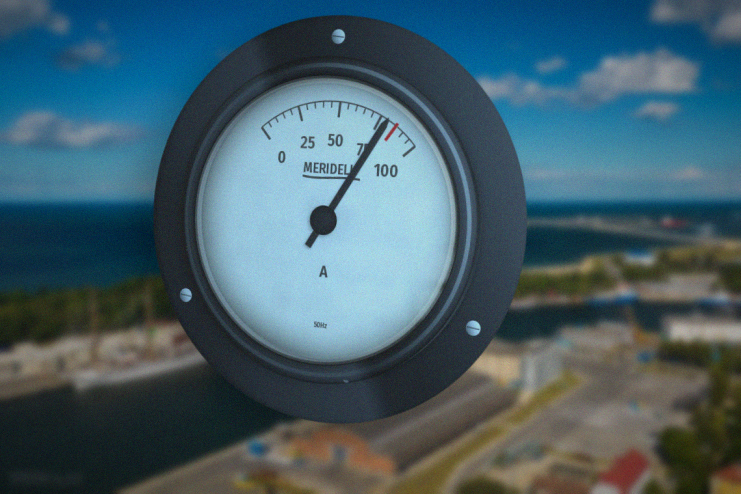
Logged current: 80 (A)
